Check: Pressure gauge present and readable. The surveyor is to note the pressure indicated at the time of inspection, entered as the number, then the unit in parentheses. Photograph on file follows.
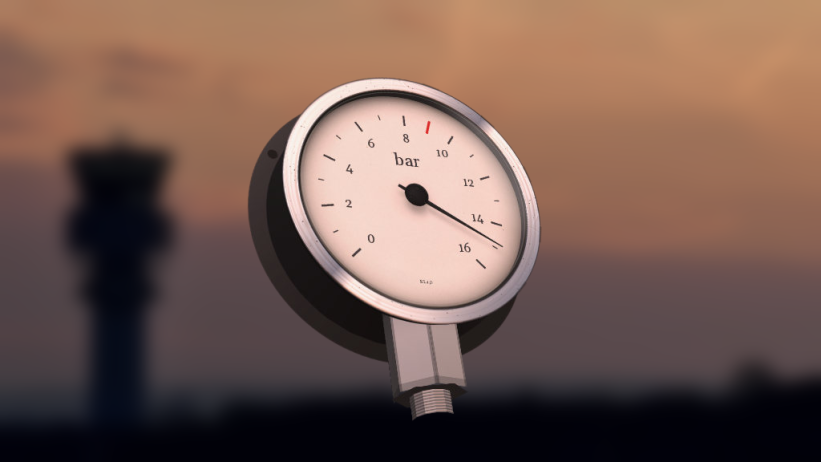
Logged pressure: 15 (bar)
